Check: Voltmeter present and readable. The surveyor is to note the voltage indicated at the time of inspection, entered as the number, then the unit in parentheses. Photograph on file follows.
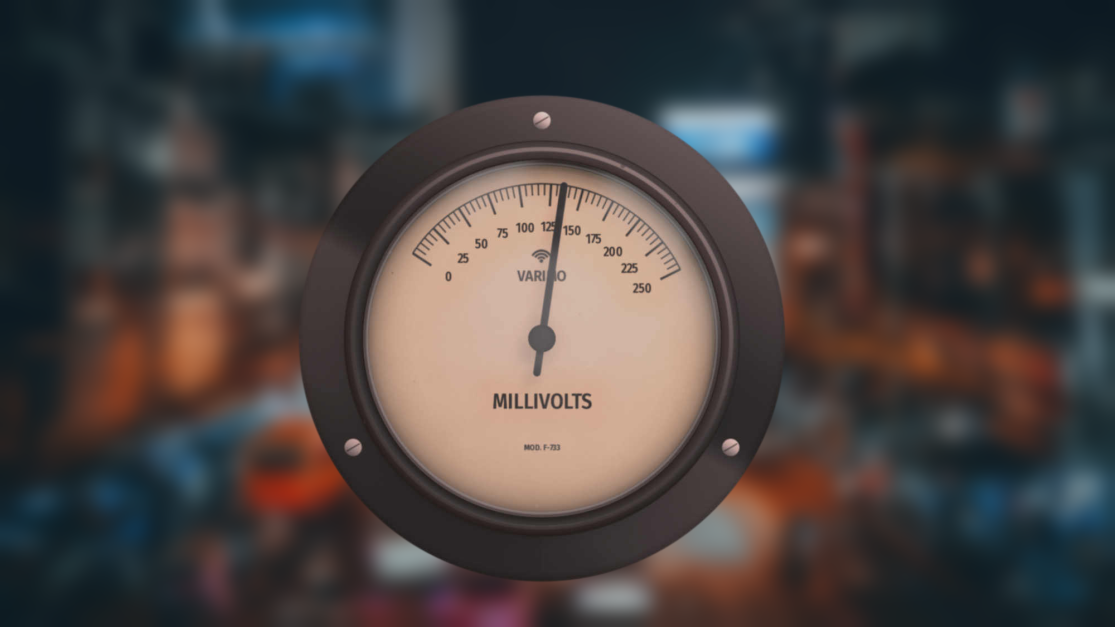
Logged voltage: 135 (mV)
